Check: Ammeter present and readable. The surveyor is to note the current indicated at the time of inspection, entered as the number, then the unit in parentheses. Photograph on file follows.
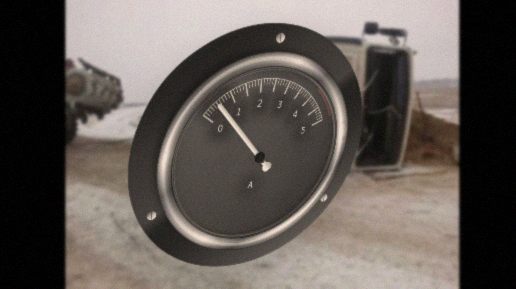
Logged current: 0.5 (A)
